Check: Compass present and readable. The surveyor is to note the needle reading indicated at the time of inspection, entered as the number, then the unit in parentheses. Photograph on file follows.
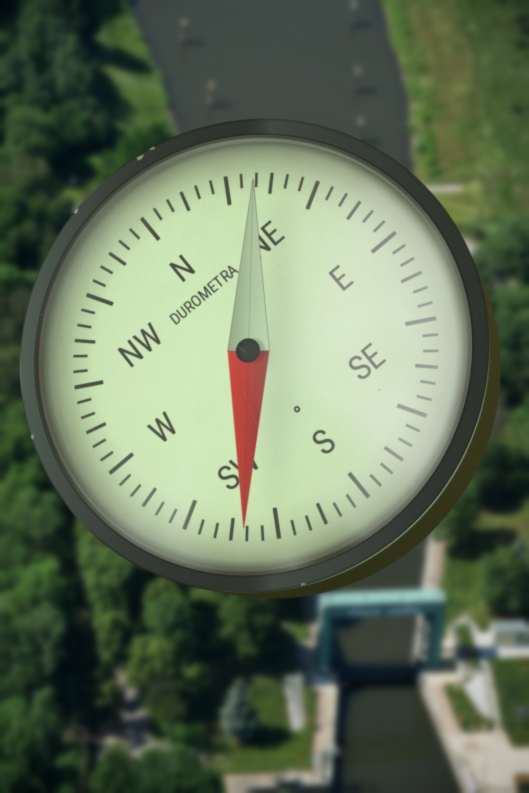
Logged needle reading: 220 (°)
